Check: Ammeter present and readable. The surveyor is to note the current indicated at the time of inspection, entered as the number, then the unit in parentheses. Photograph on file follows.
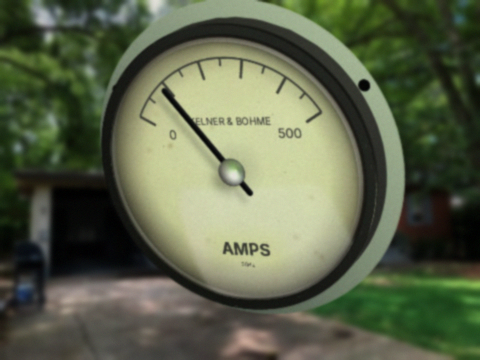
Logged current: 100 (A)
